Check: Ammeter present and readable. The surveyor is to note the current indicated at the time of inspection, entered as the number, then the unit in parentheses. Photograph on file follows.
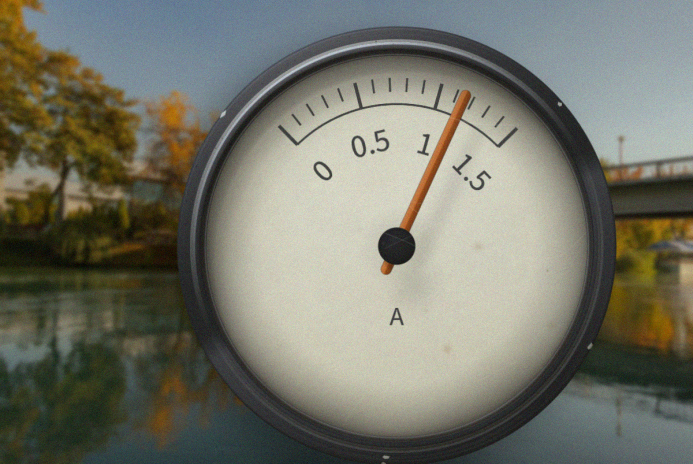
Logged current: 1.15 (A)
